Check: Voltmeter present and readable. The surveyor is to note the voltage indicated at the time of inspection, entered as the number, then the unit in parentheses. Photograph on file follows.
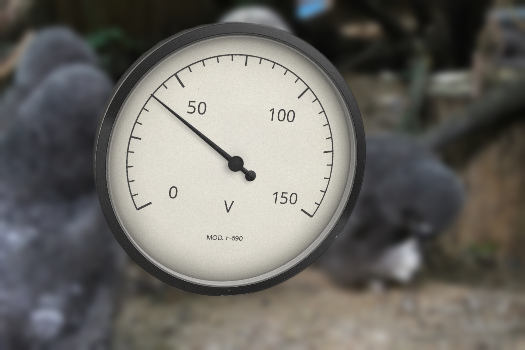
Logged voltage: 40 (V)
